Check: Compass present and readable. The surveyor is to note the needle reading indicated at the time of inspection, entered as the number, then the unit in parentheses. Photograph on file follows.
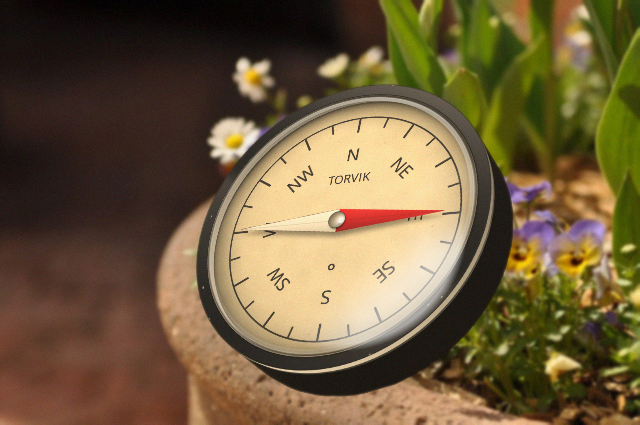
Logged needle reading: 90 (°)
